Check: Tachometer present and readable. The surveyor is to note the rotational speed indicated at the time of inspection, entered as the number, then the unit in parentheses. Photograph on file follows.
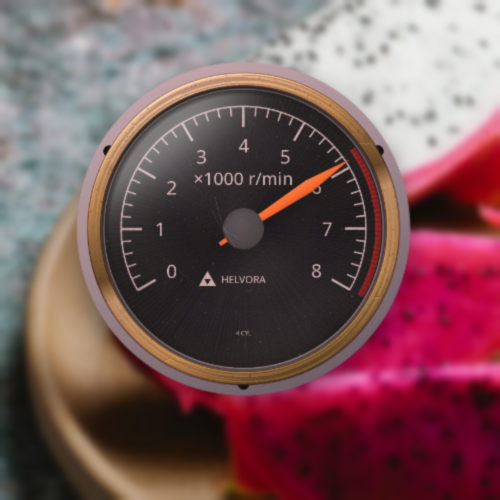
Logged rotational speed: 5900 (rpm)
